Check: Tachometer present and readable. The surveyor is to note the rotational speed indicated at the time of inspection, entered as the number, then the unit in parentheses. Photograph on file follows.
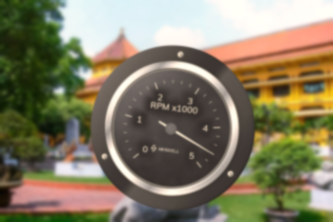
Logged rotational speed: 4600 (rpm)
